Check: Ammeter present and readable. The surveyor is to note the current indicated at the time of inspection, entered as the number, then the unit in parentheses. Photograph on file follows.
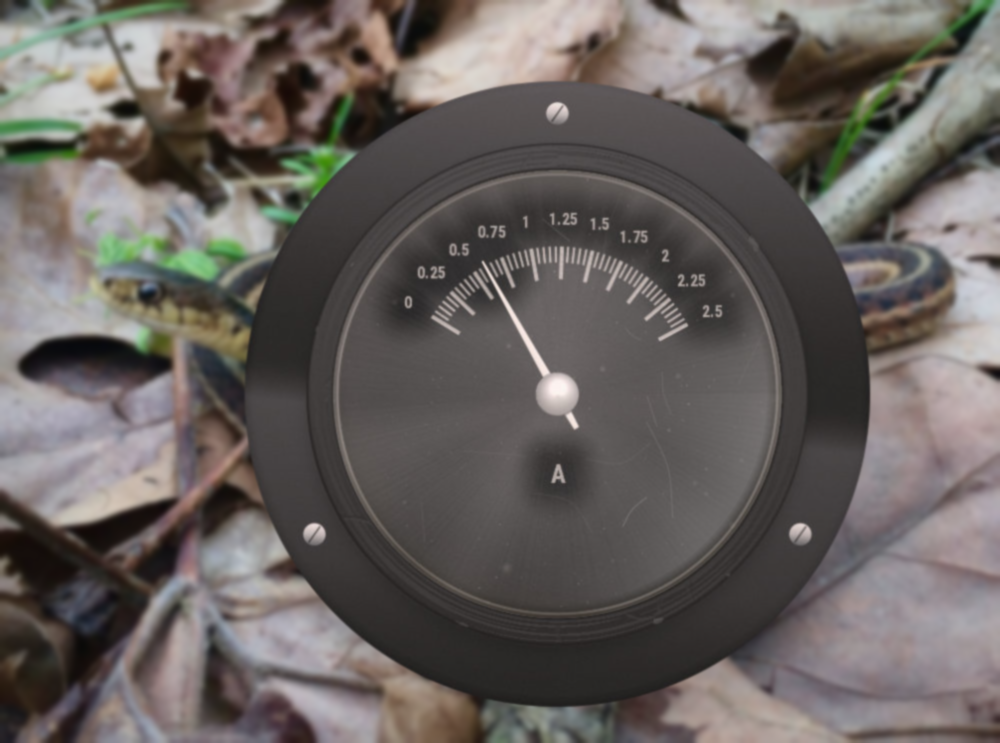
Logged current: 0.6 (A)
